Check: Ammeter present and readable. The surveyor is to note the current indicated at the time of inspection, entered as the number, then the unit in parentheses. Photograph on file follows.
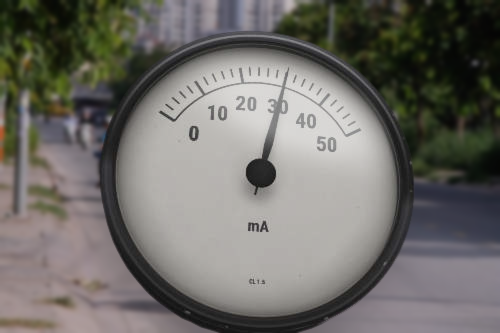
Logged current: 30 (mA)
